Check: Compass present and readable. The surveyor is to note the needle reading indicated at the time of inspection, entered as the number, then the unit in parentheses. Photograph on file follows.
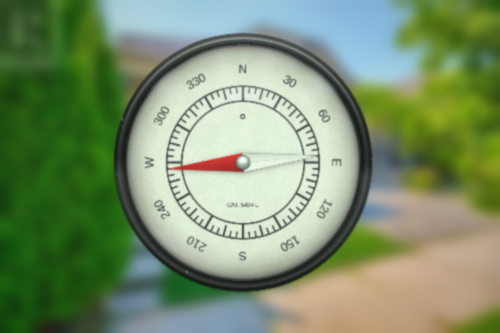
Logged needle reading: 265 (°)
